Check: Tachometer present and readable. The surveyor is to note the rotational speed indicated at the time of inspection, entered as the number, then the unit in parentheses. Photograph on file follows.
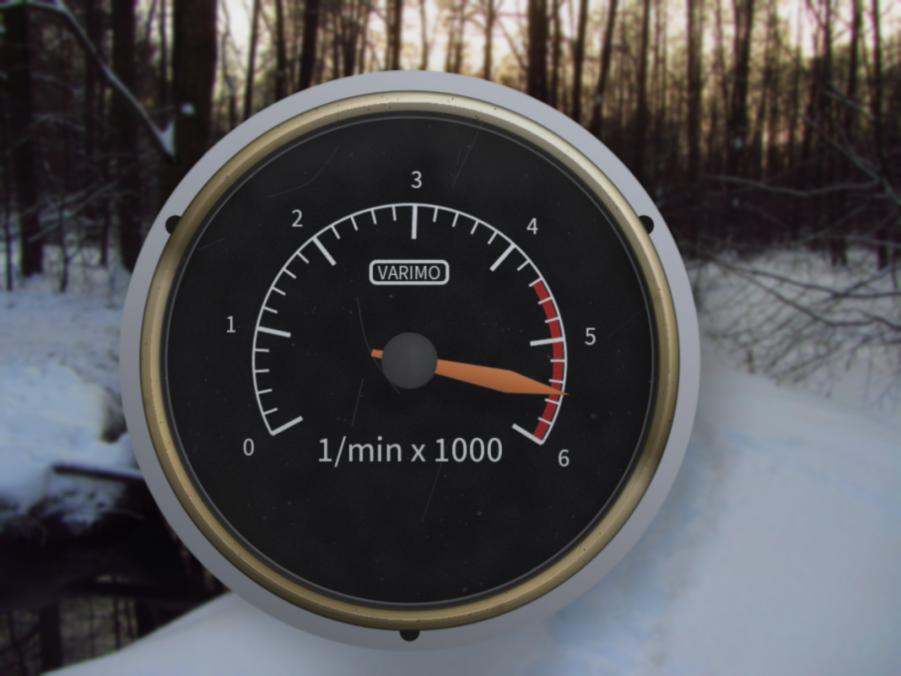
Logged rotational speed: 5500 (rpm)
